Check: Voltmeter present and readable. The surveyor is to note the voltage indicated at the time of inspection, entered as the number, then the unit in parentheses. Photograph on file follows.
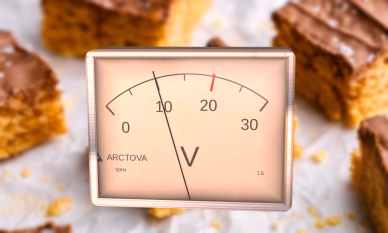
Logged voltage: 10 (V)
